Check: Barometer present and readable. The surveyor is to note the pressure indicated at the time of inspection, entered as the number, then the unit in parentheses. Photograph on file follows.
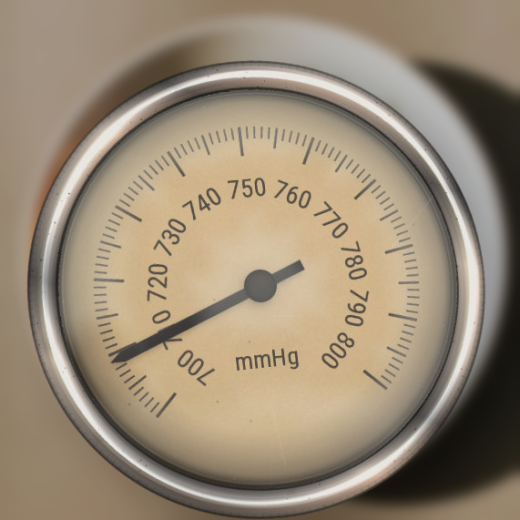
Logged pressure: 709 (mmHg)
